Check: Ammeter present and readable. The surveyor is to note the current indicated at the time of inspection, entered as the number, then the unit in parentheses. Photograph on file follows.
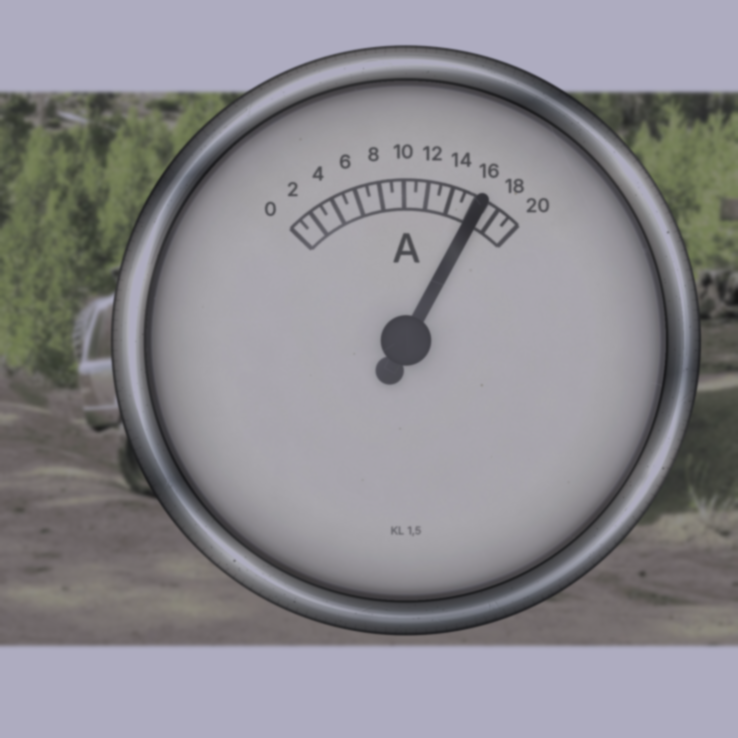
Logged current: 16.5 (A)
